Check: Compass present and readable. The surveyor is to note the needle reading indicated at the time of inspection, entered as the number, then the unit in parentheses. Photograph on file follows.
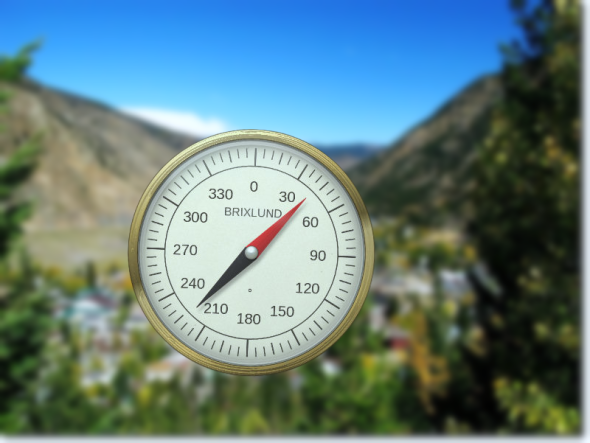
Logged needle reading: 42.5 (°)
